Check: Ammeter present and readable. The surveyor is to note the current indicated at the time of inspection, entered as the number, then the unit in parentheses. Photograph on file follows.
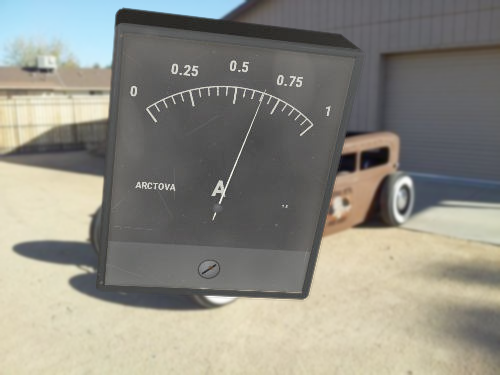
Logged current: 0.65 (A)
